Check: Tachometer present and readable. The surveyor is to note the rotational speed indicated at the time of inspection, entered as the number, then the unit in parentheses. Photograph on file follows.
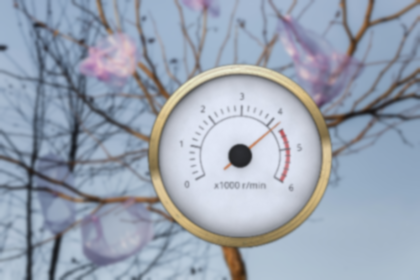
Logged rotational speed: 4200 (rpm)
